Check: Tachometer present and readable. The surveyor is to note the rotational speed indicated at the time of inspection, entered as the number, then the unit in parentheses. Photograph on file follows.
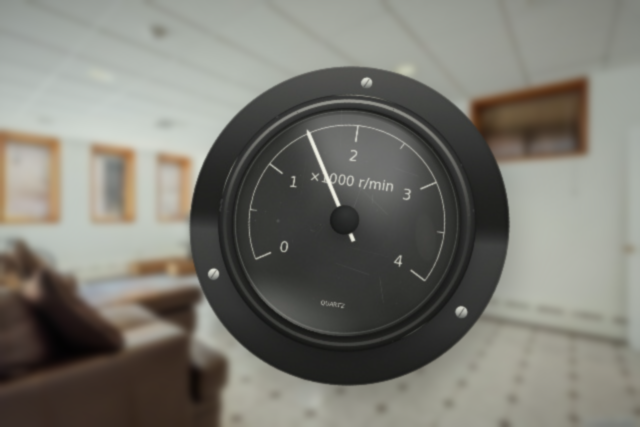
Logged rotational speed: 1500 (rpm)
